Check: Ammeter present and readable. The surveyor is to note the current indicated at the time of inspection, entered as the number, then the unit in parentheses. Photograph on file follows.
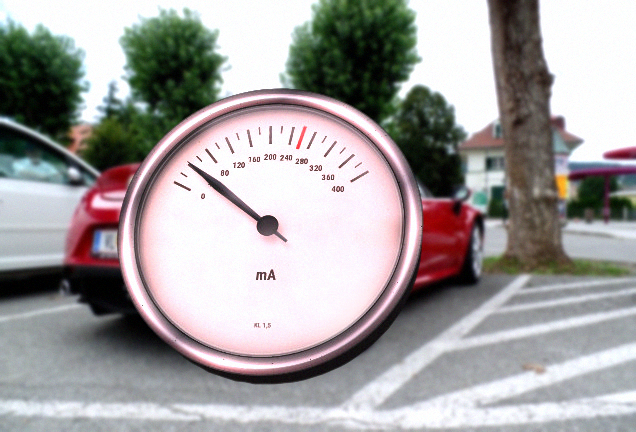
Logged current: 40 (mA)
